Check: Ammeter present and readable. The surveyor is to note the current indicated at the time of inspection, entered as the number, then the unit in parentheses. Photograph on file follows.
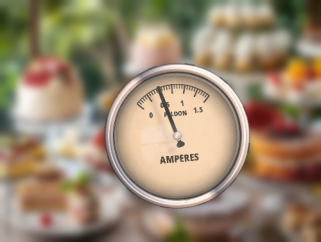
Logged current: 0.5 (A)
